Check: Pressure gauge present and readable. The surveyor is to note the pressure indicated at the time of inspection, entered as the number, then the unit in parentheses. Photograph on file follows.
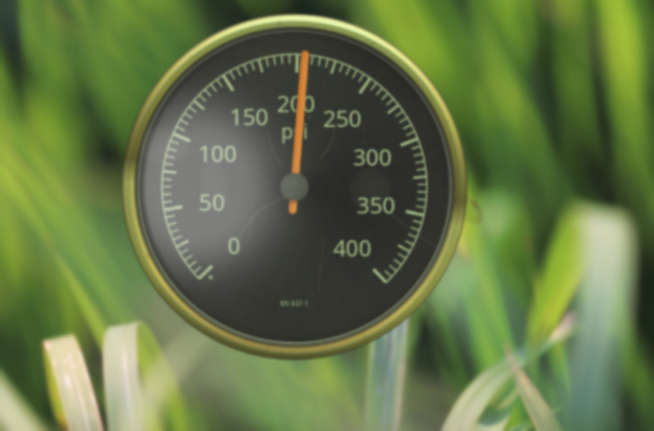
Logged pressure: 205 (psi)
